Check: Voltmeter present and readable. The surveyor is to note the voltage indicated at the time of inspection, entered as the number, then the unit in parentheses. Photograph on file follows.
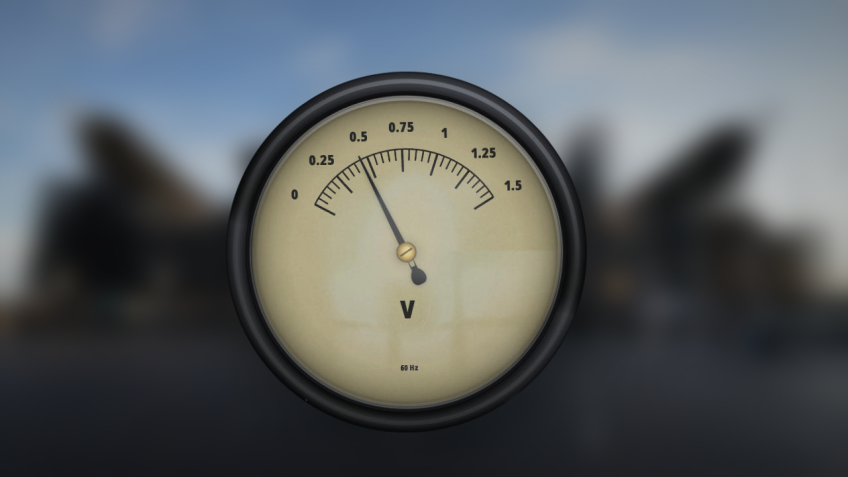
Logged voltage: 0.45 (V)
